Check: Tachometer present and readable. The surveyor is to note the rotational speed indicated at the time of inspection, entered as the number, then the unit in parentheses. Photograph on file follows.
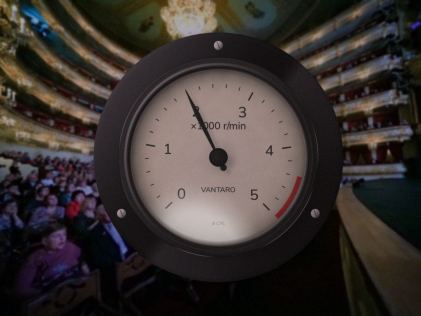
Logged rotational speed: 2000 (rpm)
